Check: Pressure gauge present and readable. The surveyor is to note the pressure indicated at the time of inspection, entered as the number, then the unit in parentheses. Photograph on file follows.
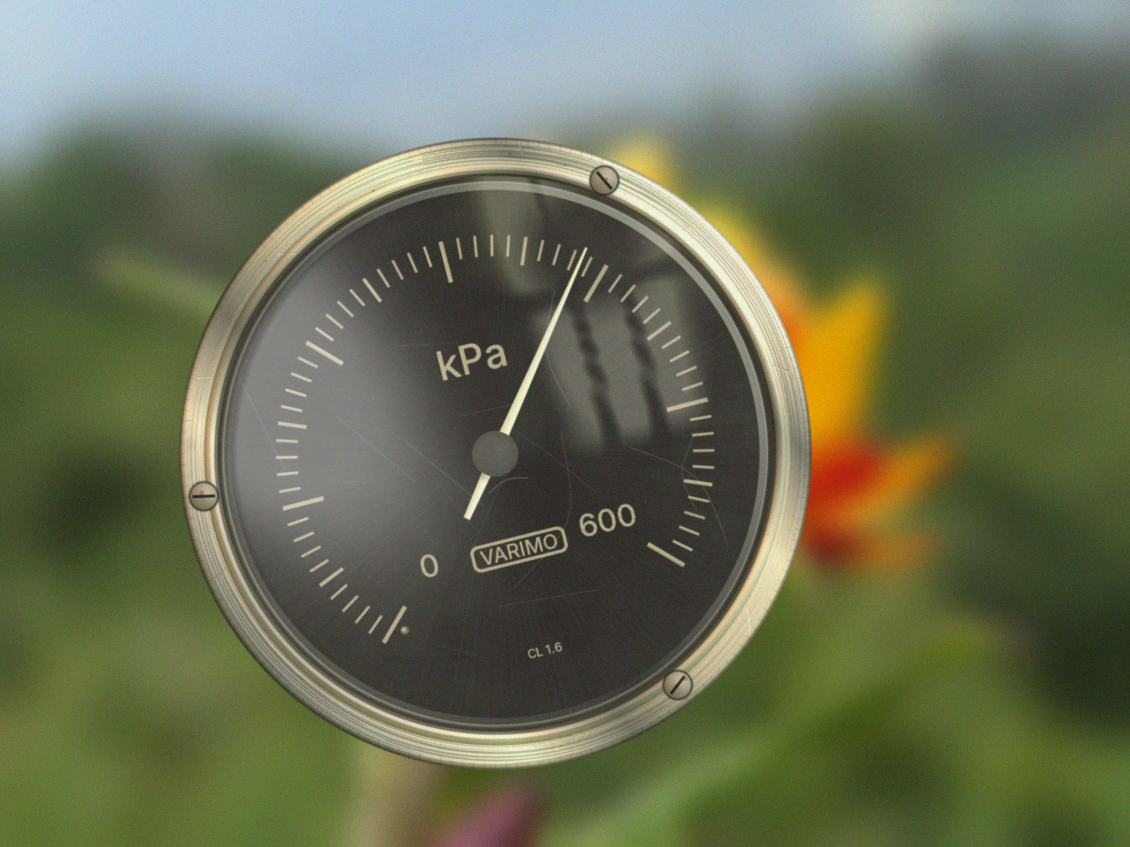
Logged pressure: 385 (kPa)
